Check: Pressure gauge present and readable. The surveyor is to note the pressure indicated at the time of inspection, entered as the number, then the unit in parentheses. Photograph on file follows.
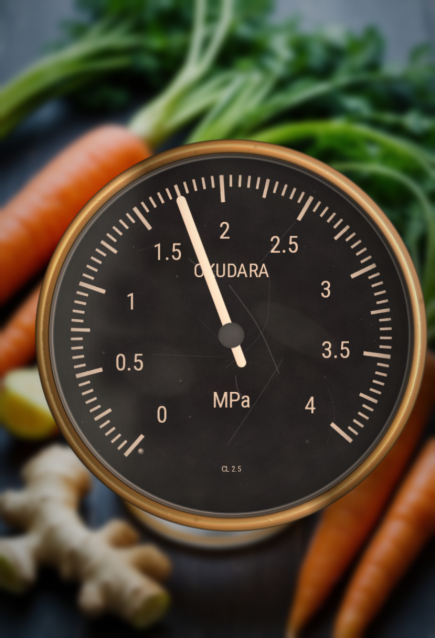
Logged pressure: 1.75 (MPa)
